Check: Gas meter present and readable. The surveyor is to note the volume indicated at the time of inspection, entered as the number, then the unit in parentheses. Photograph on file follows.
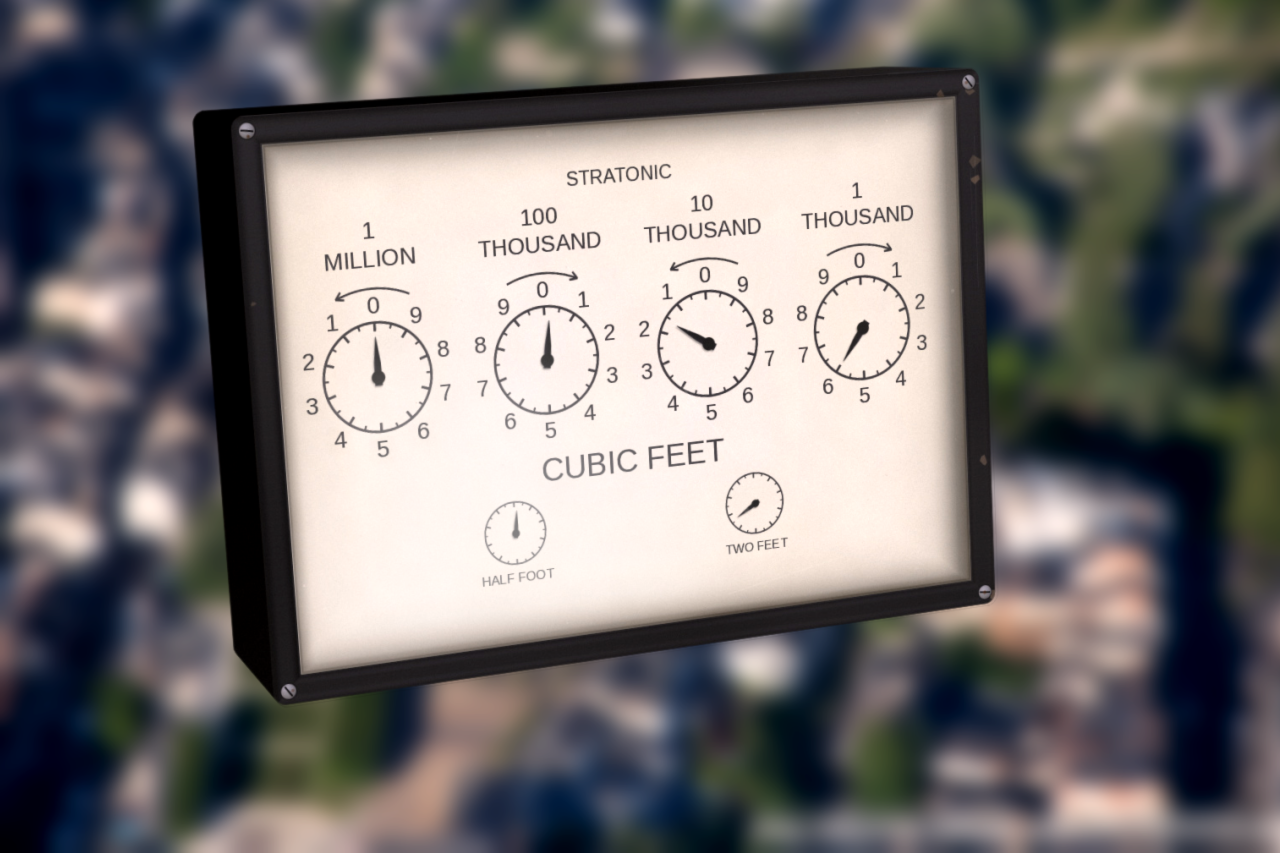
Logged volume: 1600 (ft³)
